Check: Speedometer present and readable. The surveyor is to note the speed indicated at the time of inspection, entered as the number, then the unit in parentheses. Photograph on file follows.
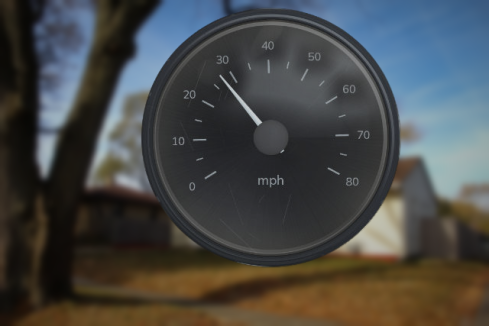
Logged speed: 27.5 (mph)
